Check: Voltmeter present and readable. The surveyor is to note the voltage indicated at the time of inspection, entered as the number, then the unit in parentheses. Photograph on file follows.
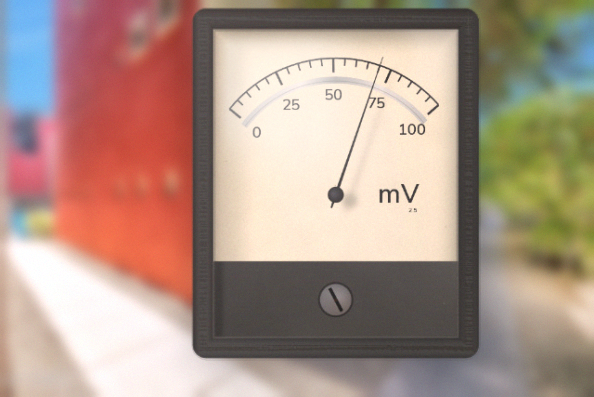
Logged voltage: 70 (mV)
